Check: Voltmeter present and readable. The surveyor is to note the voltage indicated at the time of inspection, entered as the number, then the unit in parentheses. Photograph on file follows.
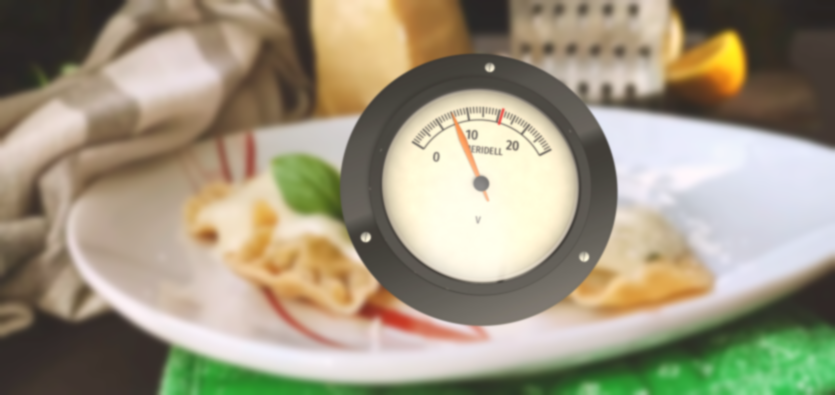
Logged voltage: 7.5 (V)
